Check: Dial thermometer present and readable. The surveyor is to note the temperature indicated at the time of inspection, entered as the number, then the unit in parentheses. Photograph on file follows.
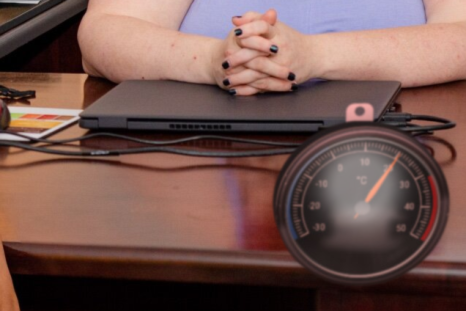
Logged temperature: 20 (°C)
